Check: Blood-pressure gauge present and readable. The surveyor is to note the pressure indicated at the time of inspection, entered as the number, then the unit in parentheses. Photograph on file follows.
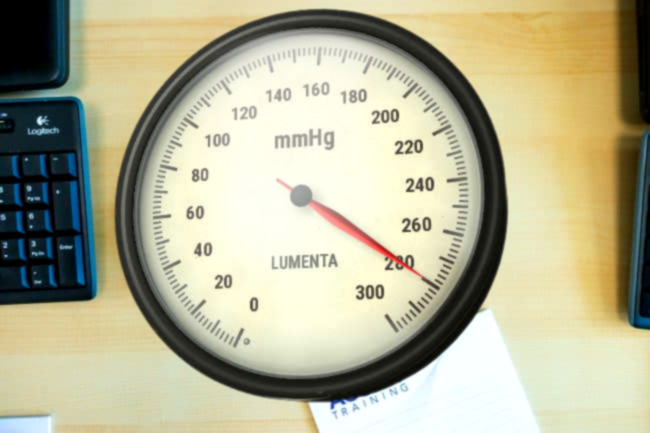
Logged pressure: 280 (mmHg)
